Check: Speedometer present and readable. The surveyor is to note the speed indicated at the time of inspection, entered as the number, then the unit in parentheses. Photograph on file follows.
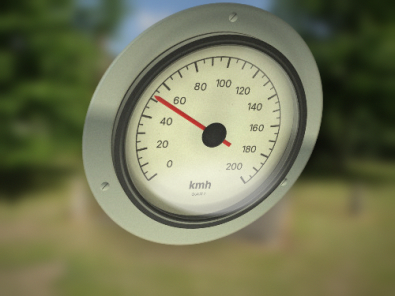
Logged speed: 52.5 (km/h)
